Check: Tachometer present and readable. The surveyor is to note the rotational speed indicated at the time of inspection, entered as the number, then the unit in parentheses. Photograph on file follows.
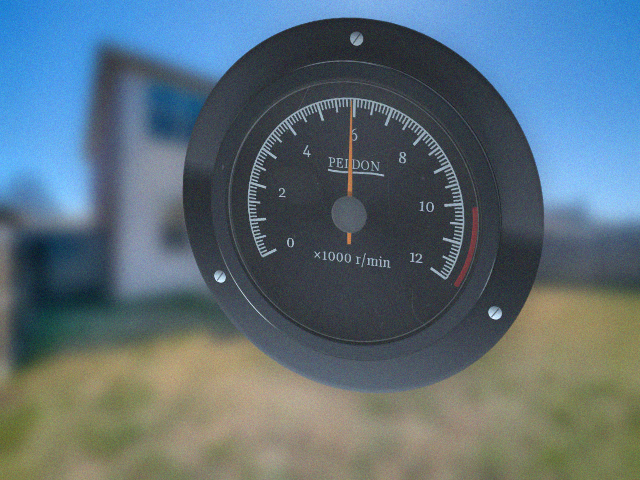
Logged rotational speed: 6000 (rpm)
